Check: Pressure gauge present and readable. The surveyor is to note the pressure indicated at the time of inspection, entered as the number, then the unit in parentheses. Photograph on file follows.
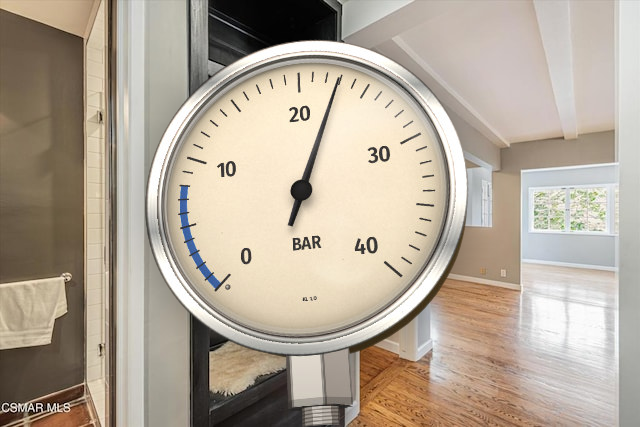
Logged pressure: 23 (bar)
